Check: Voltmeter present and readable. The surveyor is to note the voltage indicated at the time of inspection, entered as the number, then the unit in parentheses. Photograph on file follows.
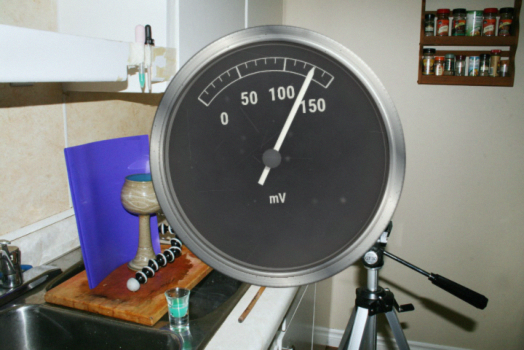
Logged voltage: 130 (mV)
